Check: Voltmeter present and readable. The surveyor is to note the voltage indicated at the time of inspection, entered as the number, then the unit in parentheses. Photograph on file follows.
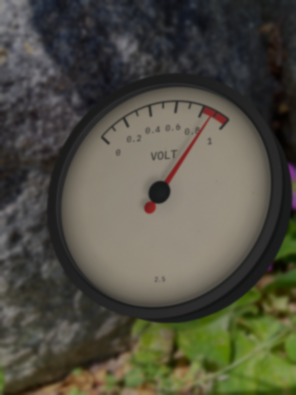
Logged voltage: 0.9 (V)
